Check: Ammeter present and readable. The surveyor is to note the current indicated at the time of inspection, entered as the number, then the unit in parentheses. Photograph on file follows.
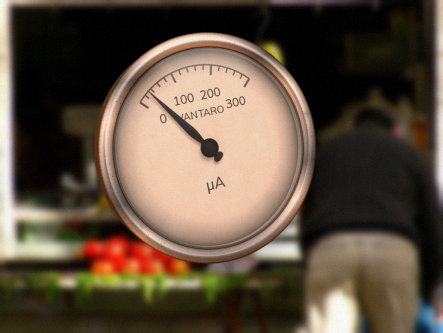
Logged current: 30 (µA)
